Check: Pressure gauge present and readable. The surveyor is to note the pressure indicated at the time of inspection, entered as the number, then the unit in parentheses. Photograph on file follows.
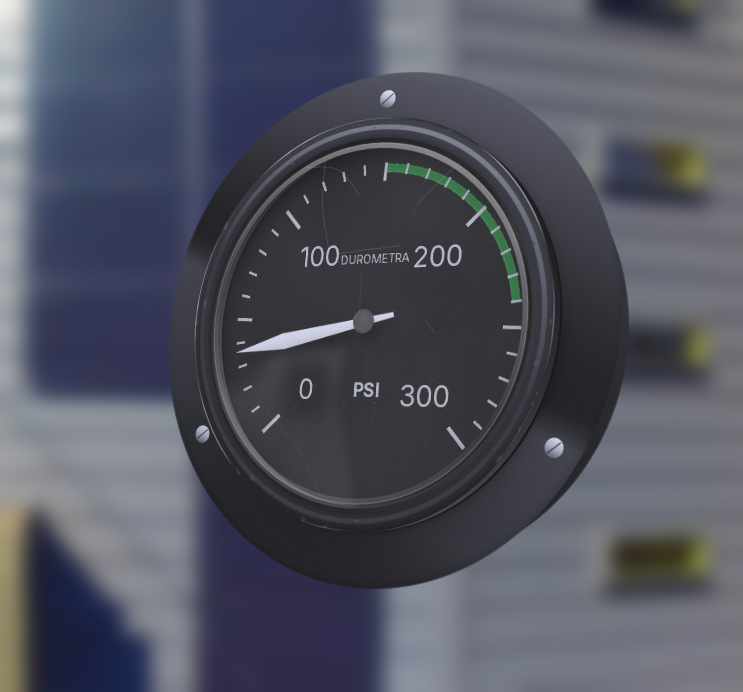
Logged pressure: 35 (psi)
